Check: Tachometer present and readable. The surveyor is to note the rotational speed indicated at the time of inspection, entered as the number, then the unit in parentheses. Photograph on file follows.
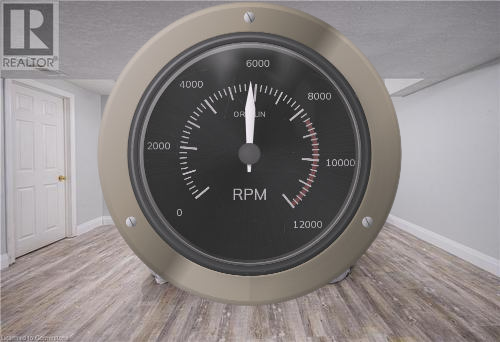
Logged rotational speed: 5800 (rpm)
